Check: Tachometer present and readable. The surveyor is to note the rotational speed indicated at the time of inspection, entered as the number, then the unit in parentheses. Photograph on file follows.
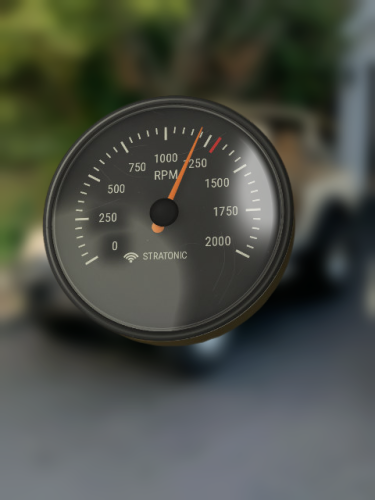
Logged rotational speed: 1200 (rpm)
